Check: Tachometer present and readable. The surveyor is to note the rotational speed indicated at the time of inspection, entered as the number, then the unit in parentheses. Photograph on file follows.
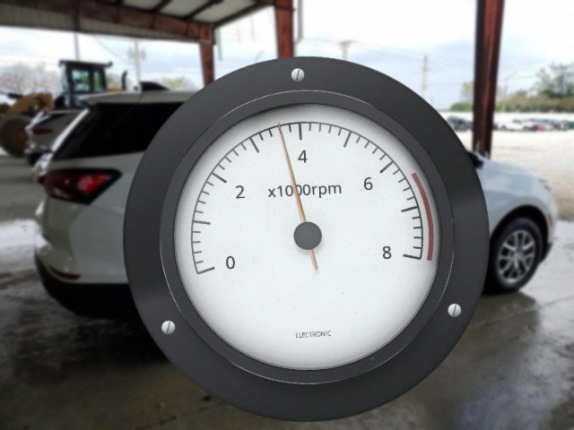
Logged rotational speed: 3600 (rpm)
